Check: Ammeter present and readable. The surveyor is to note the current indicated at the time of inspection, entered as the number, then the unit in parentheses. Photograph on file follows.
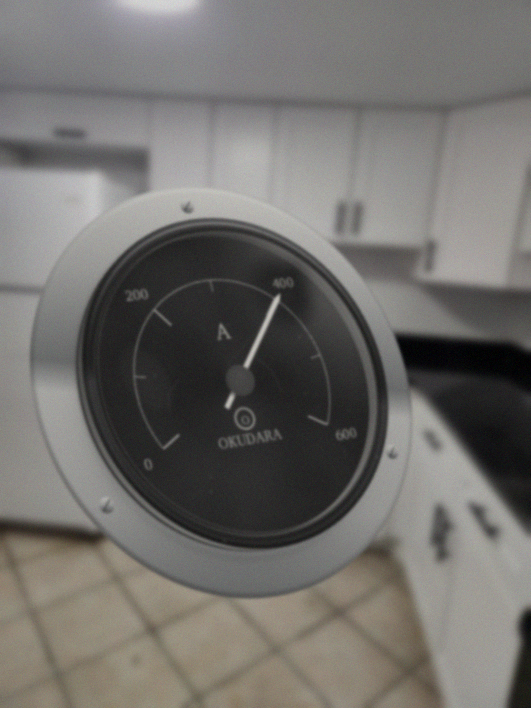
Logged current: 400 (A)
